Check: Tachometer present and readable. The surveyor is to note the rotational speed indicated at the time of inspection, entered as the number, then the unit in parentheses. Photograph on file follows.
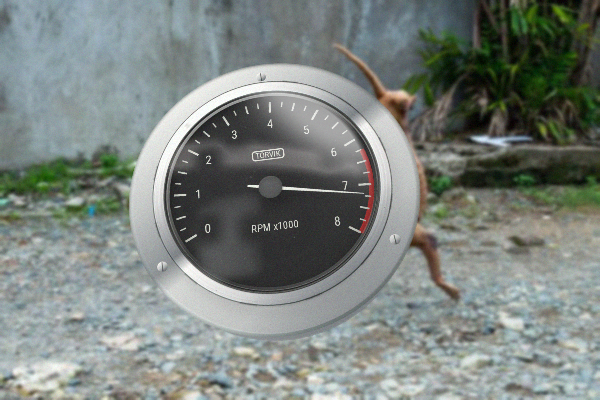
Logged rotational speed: 7250 (rpm)
